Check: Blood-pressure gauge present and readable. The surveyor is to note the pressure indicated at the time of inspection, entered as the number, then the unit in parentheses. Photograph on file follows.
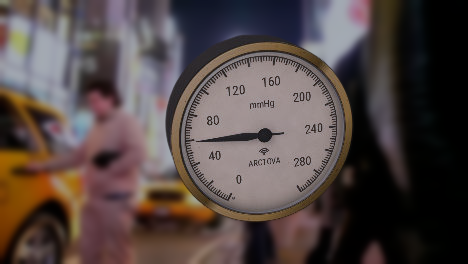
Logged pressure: 60 (mmHg)
